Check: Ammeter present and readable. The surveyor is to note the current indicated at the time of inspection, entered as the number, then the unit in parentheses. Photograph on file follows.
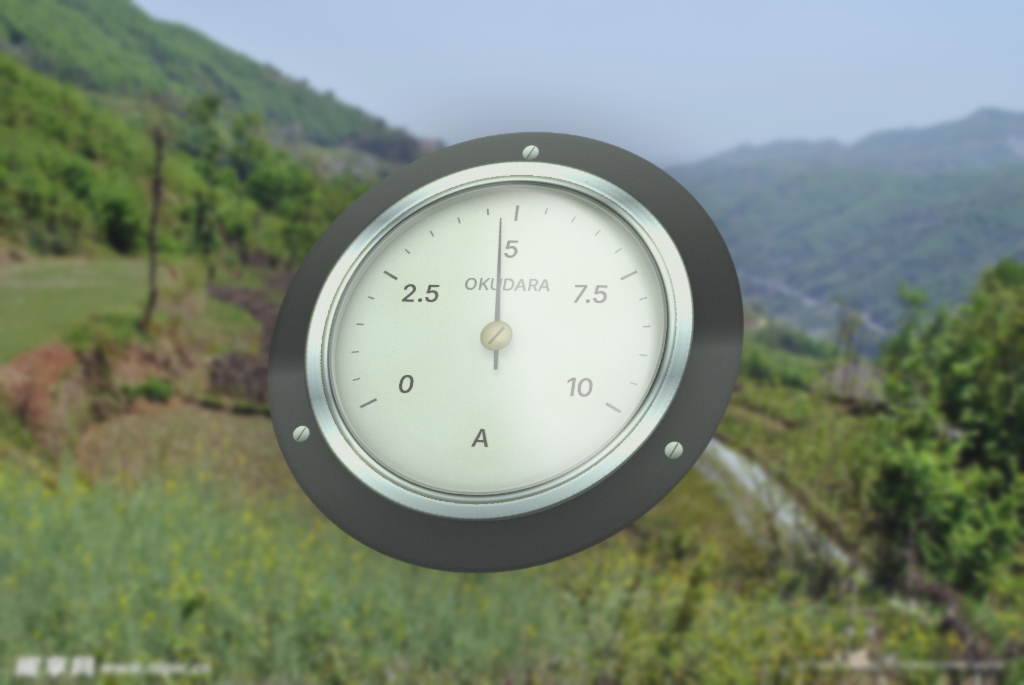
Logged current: 4.75 (A)
